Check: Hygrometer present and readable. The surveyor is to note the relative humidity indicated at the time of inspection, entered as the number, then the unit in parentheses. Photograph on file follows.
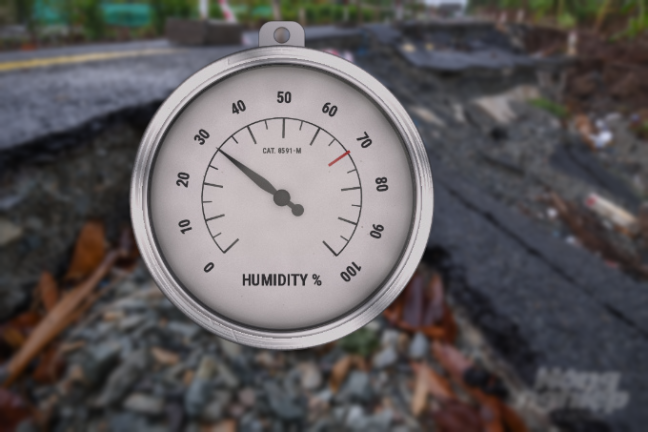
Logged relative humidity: 30 (%)
